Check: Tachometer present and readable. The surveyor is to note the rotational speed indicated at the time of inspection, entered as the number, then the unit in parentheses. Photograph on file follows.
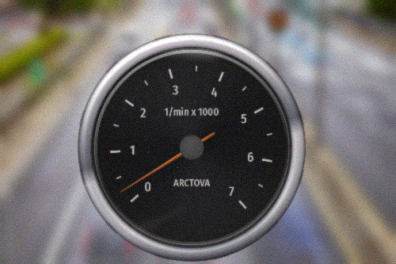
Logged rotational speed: 250 (rpm)
